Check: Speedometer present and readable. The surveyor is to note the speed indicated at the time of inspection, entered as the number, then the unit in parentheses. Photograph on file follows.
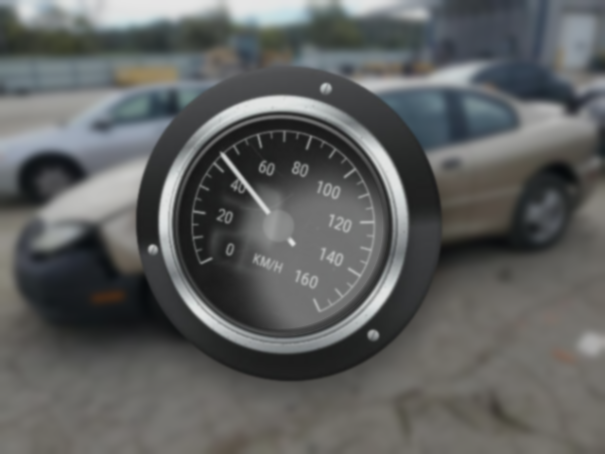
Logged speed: 45 (km/h)
